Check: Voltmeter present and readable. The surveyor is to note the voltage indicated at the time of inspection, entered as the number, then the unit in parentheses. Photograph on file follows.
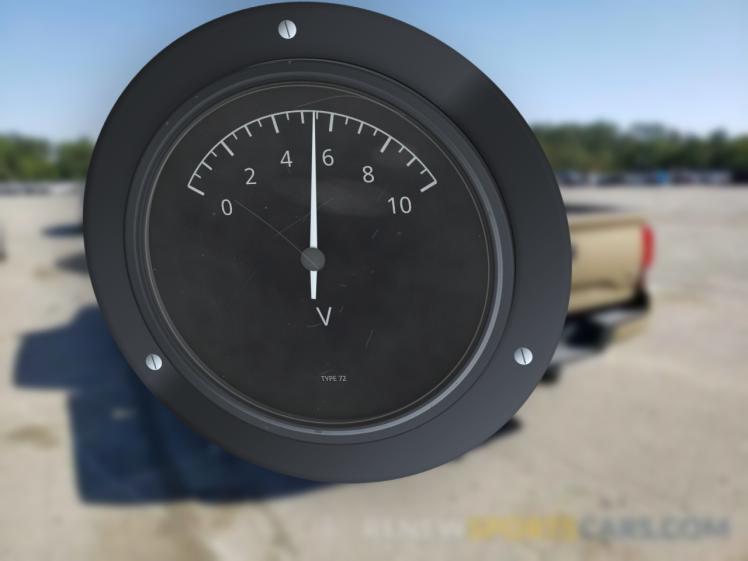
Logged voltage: 5.5 (V)
